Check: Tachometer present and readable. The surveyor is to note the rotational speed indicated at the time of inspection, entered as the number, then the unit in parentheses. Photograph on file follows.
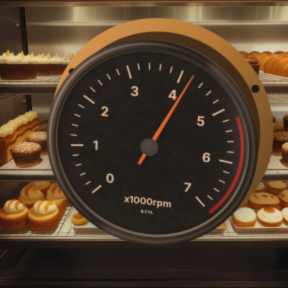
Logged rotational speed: 4200 (rpm)
